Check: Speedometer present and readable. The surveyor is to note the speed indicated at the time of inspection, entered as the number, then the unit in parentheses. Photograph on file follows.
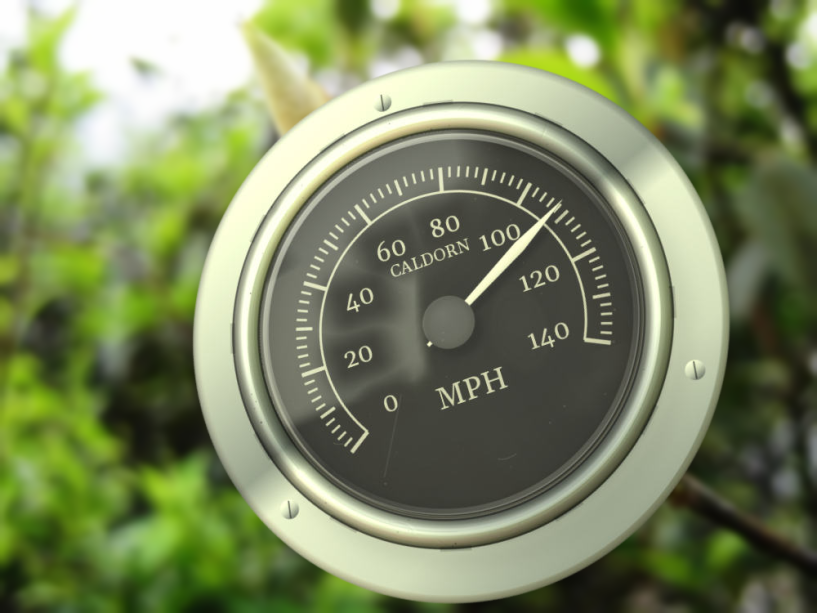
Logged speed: 108 (mph)
